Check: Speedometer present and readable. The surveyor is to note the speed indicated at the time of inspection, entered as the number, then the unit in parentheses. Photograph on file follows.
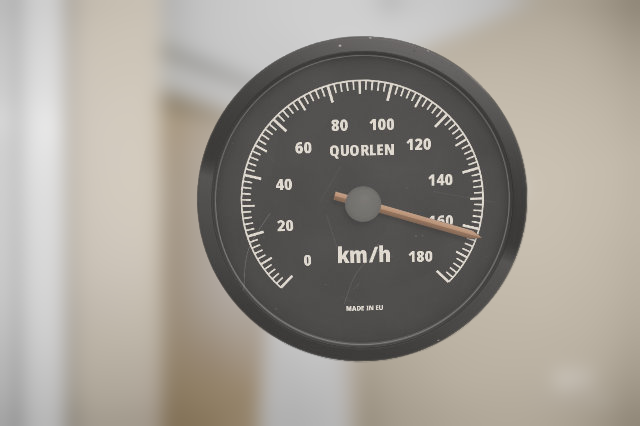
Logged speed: 162 (km/h)
